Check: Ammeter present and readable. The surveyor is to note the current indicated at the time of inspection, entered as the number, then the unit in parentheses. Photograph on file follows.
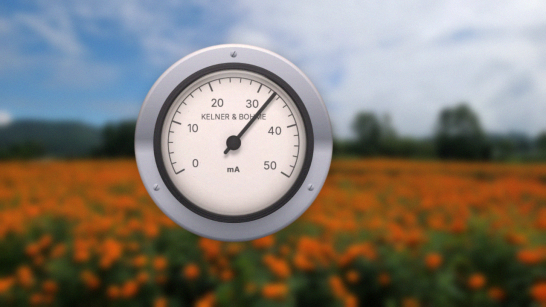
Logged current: 33 (mA)
